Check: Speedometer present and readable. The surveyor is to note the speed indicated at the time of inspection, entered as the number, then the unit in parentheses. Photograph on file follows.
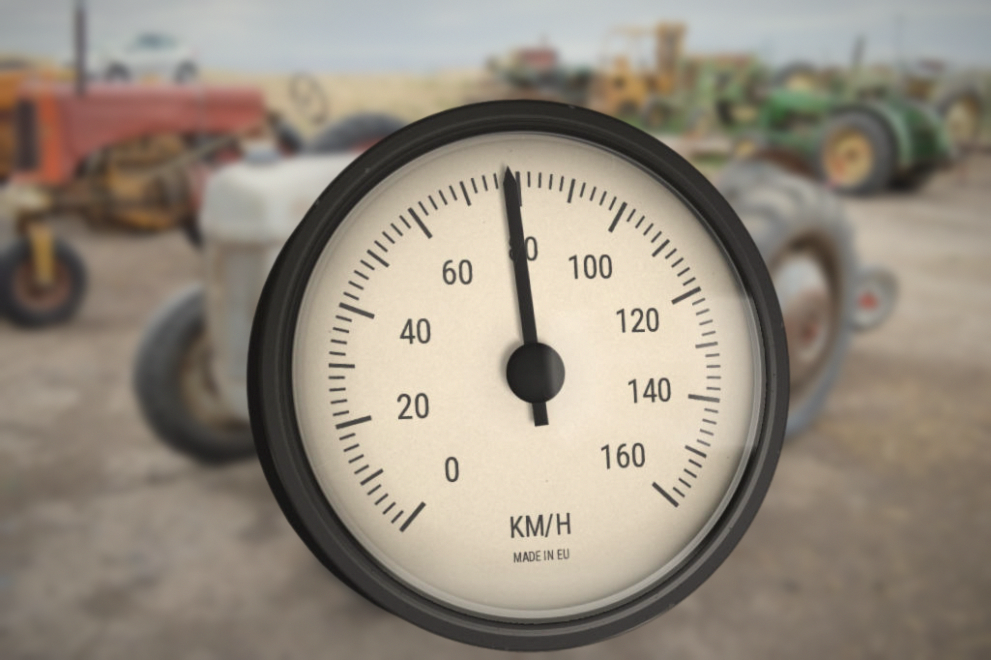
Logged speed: 78 (km/h)
